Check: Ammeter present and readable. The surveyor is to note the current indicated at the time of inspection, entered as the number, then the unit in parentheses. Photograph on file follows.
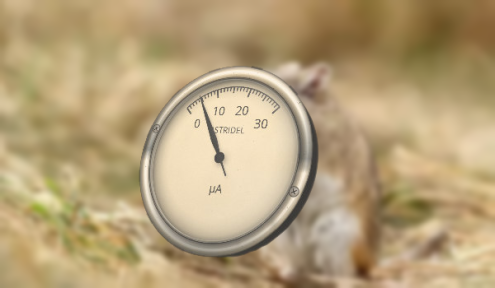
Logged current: 5 (µA)
